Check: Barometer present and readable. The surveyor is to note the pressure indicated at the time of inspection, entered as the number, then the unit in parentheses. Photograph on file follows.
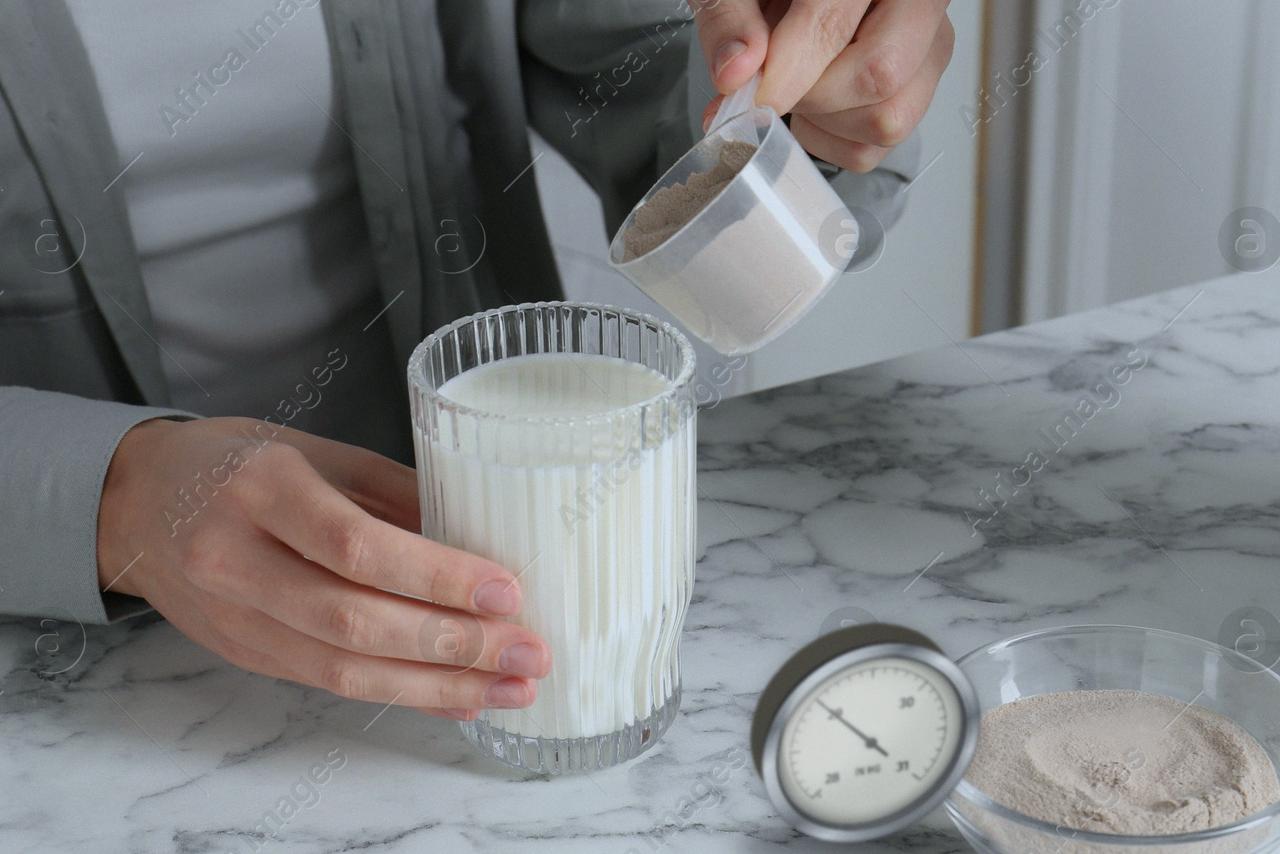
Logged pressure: 29 (inHg)
